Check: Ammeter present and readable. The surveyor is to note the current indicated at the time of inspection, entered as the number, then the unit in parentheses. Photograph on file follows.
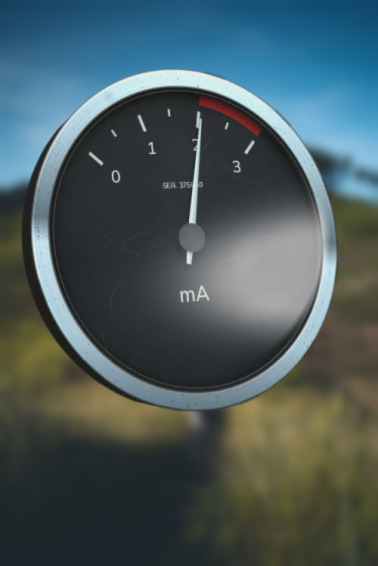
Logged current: 2 (mA)
